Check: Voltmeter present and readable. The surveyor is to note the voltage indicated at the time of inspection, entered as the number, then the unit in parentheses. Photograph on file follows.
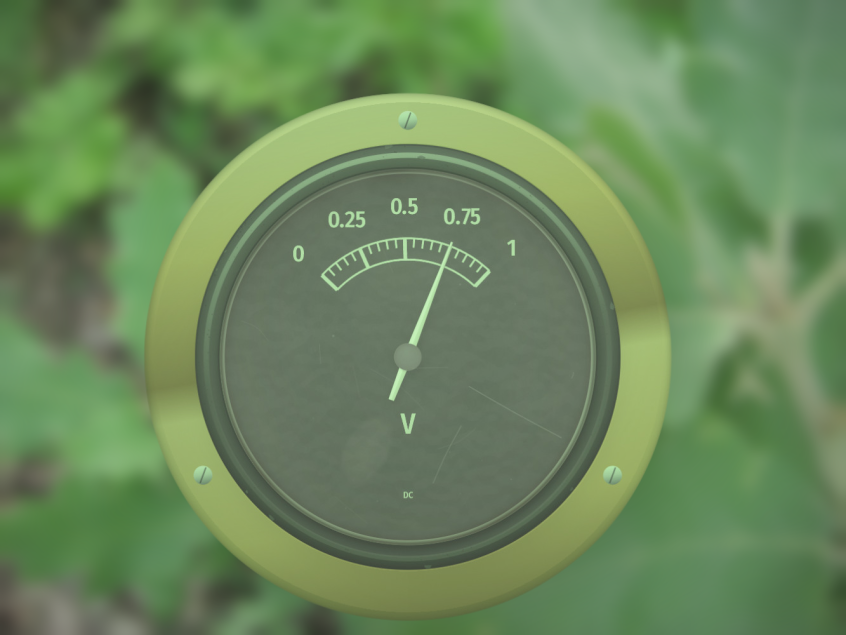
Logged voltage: 0.75 (V)
